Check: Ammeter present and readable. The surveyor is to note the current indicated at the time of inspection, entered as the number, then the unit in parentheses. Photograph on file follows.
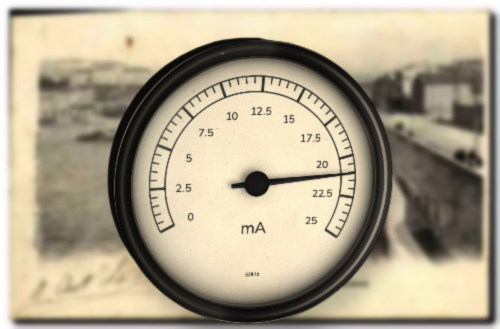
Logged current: 21 (mA)
